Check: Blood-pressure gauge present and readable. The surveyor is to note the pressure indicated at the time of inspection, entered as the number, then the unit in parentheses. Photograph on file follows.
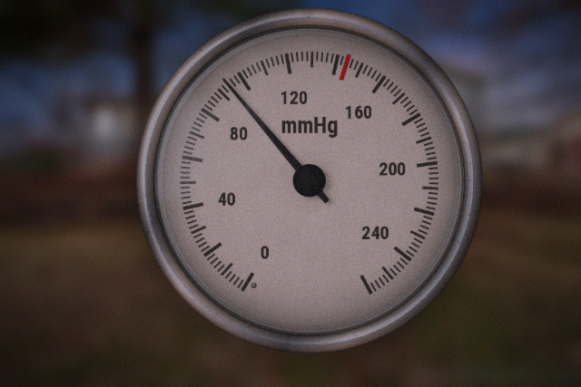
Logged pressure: 94 (mmHg)
